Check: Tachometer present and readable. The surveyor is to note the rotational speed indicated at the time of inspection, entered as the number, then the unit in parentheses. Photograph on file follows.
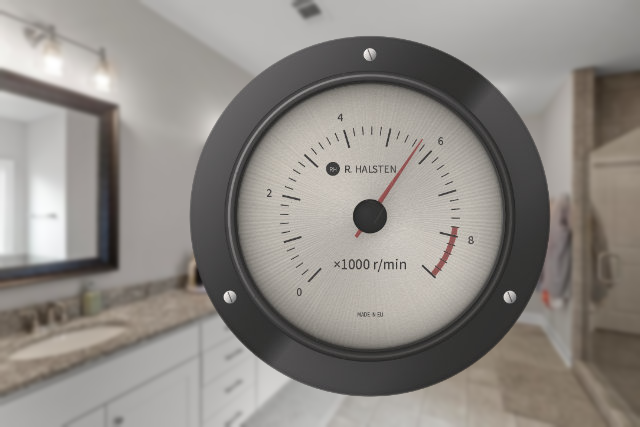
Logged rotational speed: 5700 (rpm)
